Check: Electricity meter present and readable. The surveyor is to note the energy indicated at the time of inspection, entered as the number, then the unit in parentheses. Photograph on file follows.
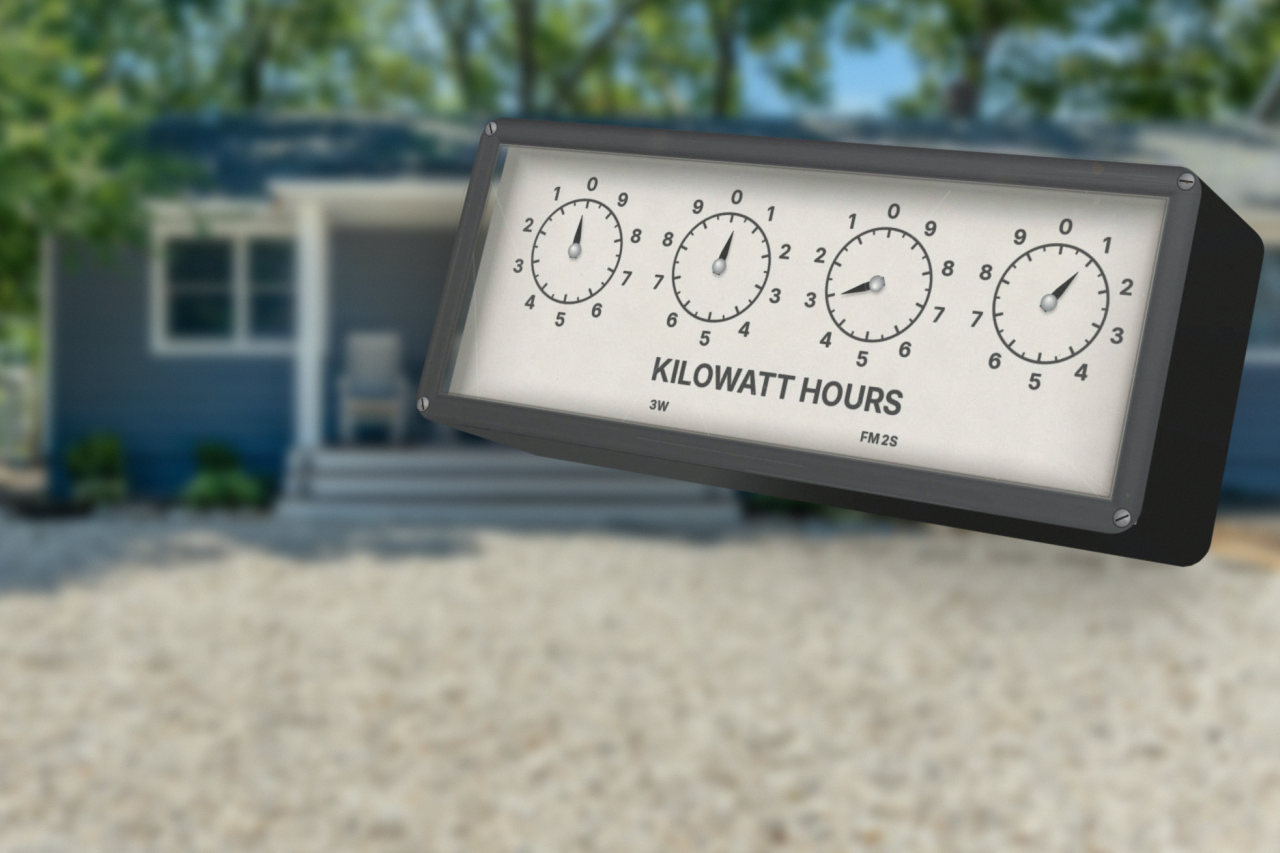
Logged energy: 31 (kWh)
